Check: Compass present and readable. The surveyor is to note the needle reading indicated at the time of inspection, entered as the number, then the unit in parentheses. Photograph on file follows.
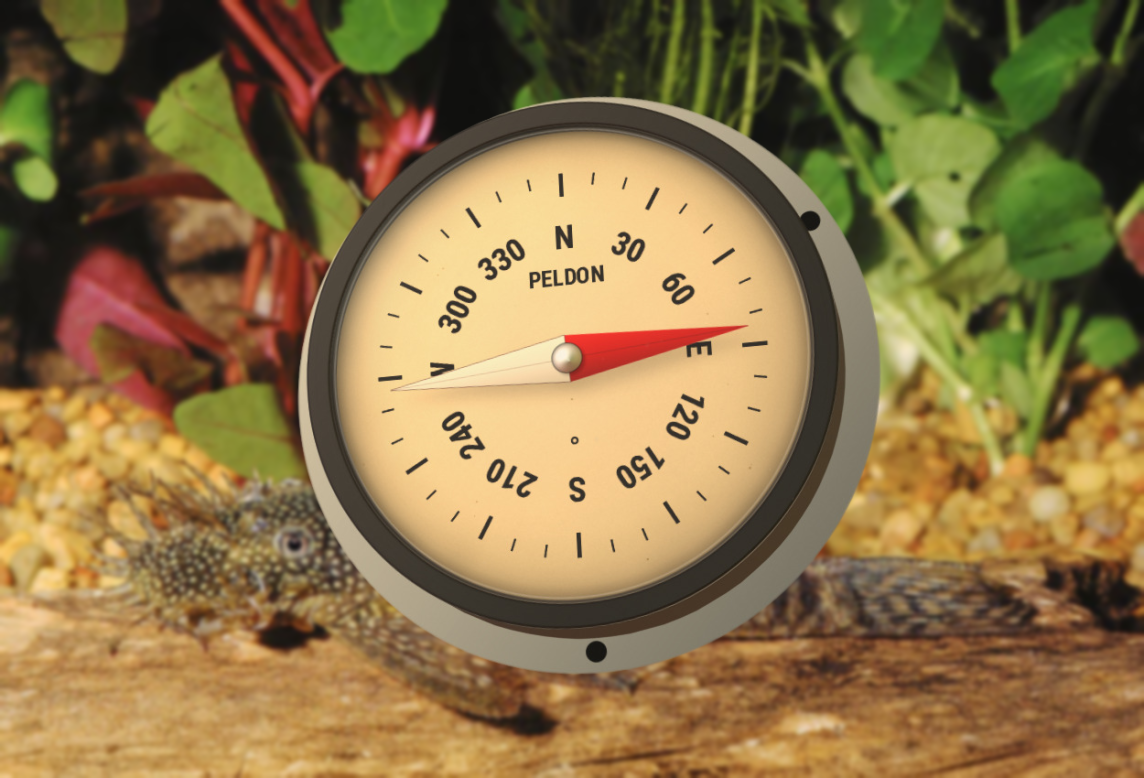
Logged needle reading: 85 (°)
